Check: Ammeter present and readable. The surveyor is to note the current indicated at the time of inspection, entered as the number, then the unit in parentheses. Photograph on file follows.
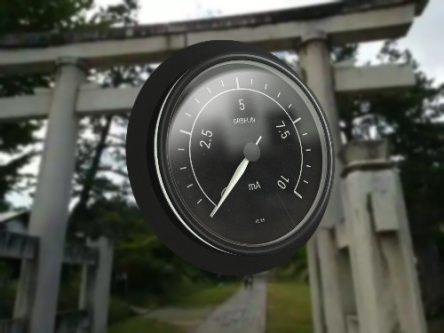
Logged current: 0 (mA)
